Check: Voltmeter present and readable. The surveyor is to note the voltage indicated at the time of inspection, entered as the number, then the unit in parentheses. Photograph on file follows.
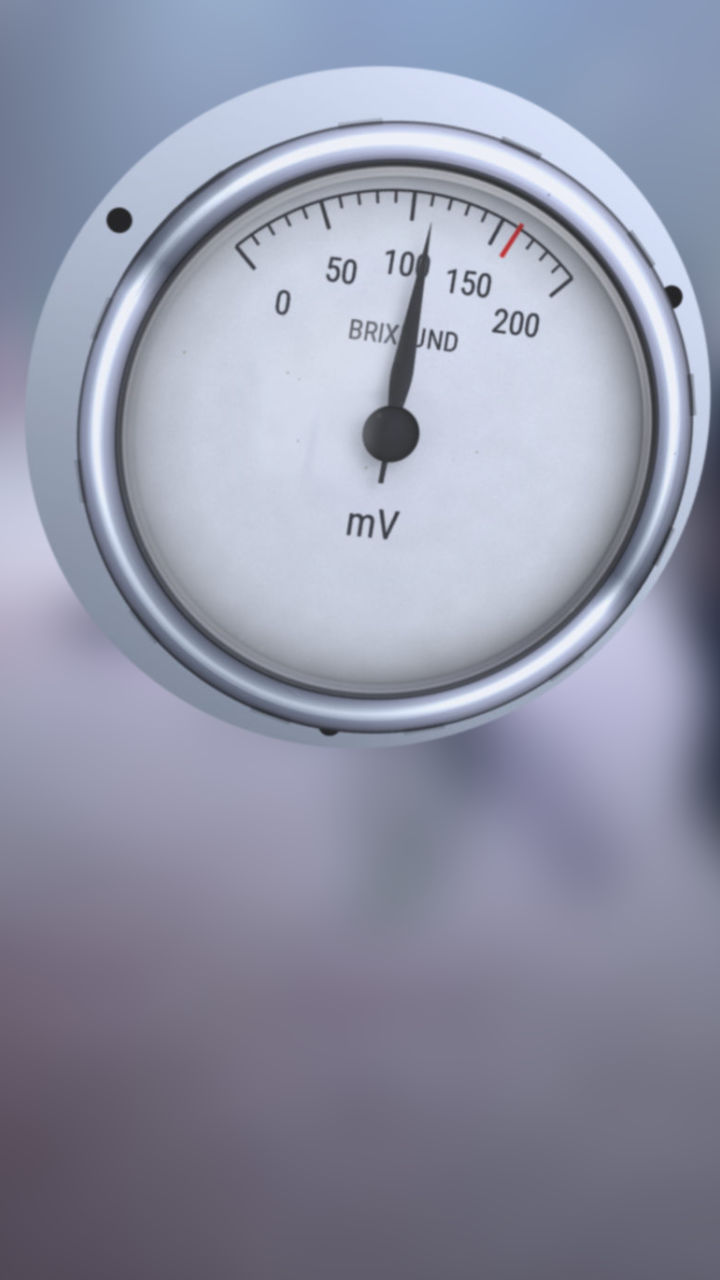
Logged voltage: 110 (mV)
